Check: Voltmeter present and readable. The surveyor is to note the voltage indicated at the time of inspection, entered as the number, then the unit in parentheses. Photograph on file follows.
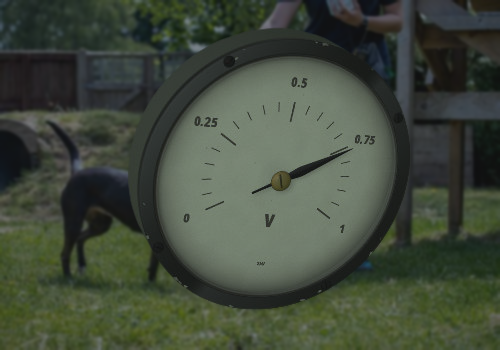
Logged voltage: 0.75 (V)
